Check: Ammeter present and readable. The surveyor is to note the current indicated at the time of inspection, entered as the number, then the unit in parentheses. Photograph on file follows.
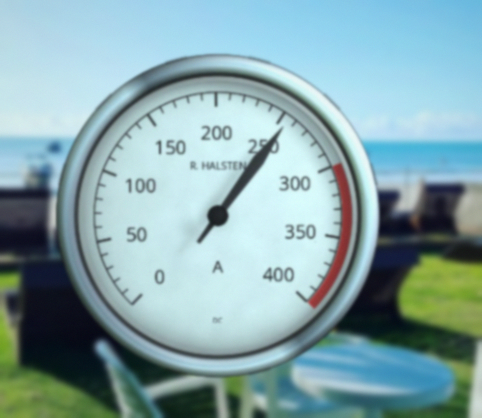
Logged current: 255 (A)
